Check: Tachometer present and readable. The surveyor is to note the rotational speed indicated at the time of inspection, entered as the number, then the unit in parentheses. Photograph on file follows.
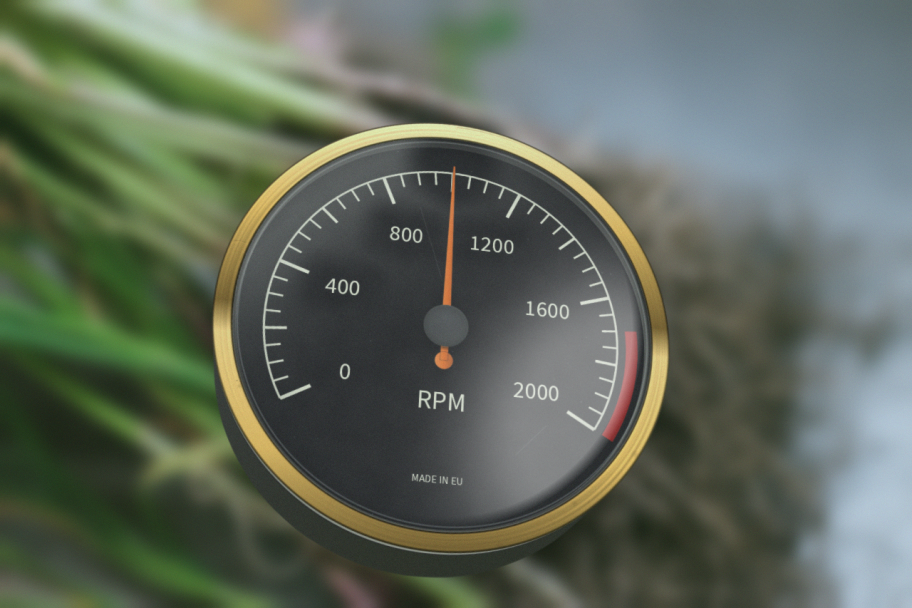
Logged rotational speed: 1000 (rpm)
